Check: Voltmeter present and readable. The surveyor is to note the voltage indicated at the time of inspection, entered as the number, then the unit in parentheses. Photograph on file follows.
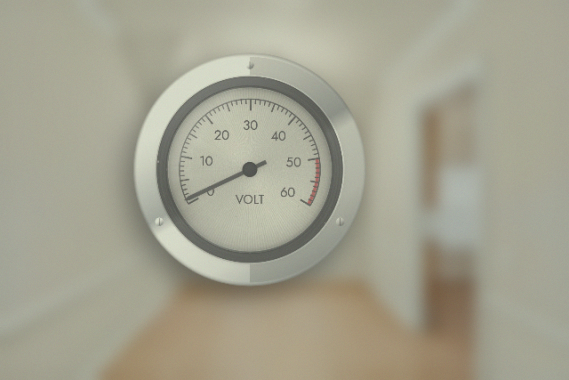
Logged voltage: 1 (V)
